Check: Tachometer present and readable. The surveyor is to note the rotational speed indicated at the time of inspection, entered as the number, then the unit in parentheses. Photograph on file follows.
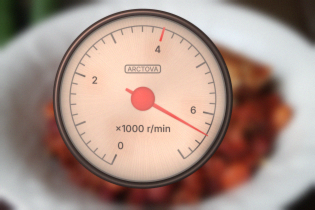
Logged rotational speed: 6400 (rpm)
